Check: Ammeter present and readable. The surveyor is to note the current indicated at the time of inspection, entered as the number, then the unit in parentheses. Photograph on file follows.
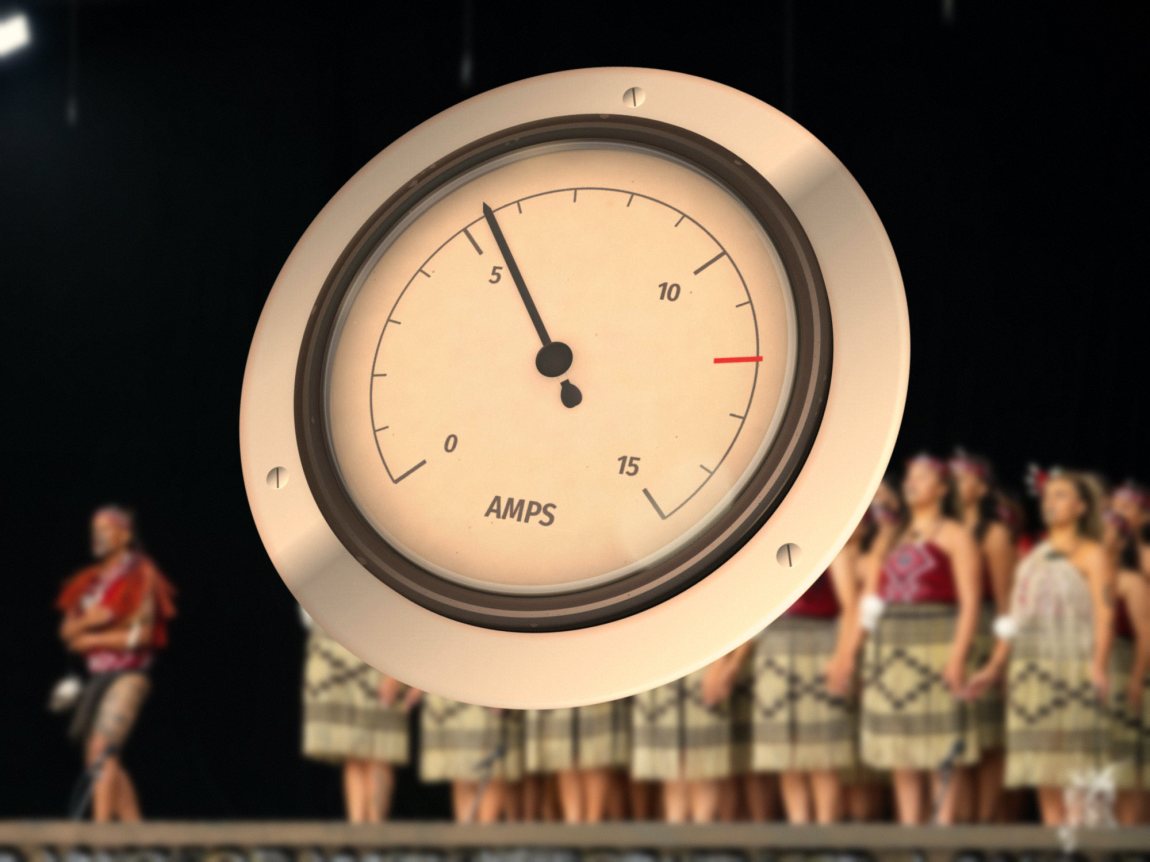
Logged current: 5.5 (A)
